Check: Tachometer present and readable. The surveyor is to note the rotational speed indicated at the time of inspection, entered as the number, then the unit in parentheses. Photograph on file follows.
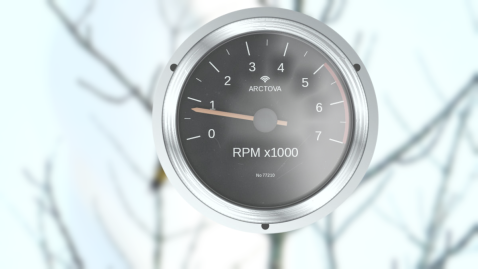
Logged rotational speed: 750 (rpm)
